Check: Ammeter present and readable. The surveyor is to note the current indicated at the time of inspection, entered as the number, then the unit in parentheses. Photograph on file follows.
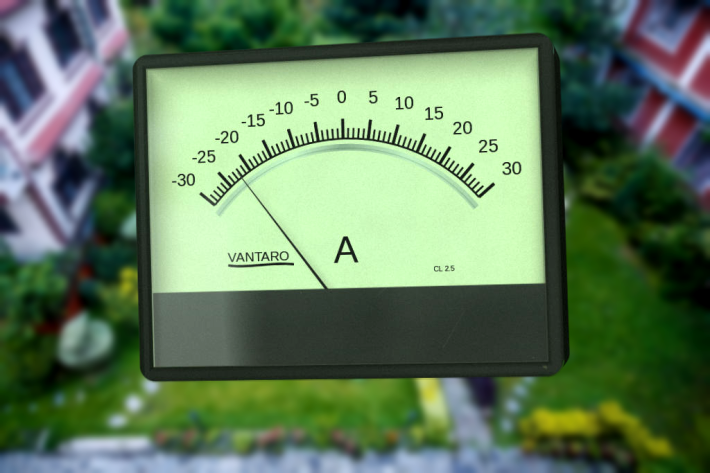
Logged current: -22 (A)
